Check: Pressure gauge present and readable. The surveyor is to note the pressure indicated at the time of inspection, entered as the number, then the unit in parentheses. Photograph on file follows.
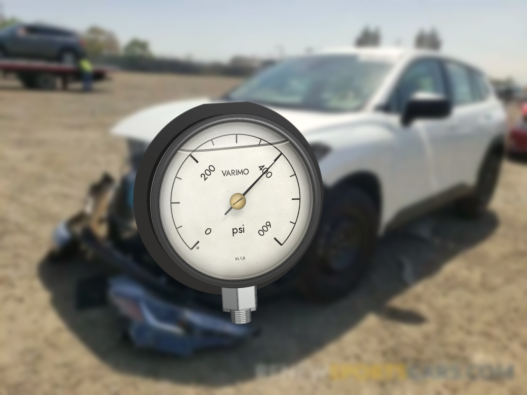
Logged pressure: 400 (psi)
